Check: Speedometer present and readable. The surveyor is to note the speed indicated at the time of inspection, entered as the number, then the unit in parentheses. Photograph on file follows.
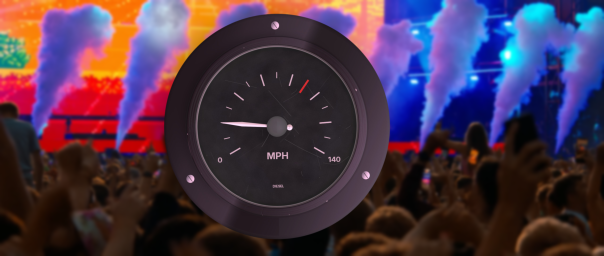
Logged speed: 20 (mph)
